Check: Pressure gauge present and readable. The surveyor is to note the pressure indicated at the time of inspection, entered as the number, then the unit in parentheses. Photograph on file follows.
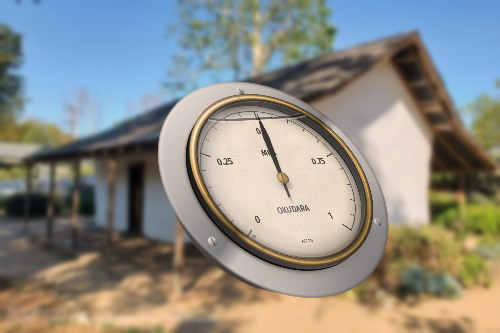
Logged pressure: 0.5 (MPa)
